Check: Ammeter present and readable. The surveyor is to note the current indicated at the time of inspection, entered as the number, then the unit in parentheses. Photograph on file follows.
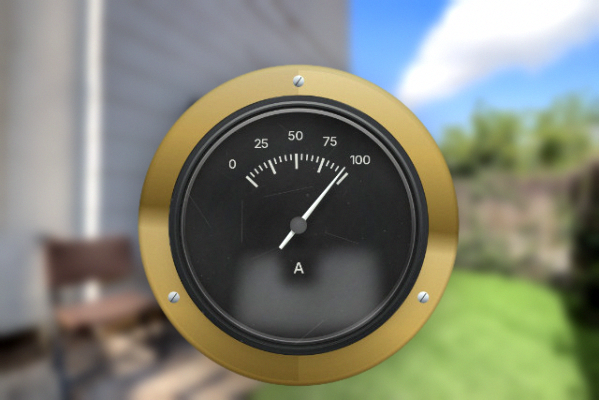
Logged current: 95 (A)
